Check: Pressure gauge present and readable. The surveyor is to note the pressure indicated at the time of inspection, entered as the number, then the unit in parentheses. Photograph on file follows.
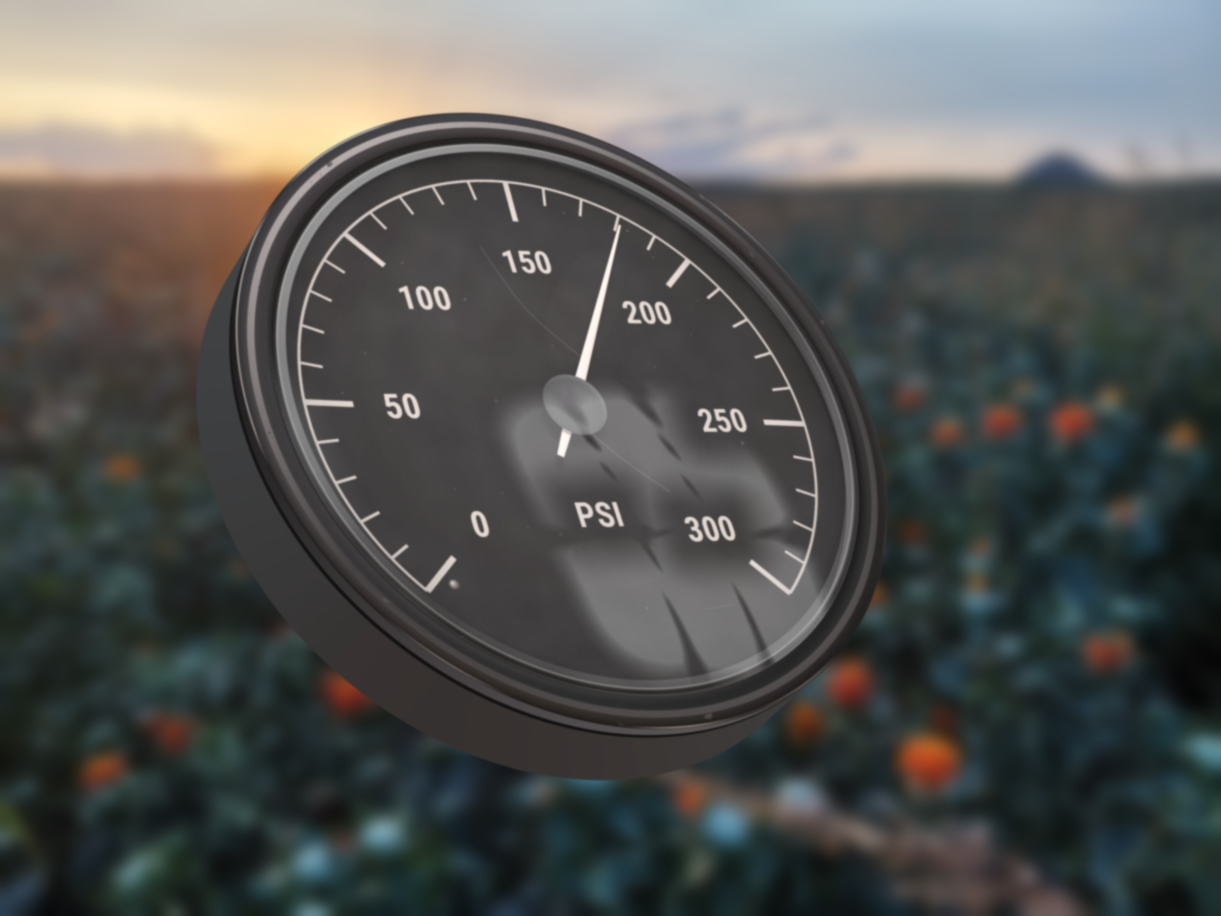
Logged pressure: 180 (psi)
